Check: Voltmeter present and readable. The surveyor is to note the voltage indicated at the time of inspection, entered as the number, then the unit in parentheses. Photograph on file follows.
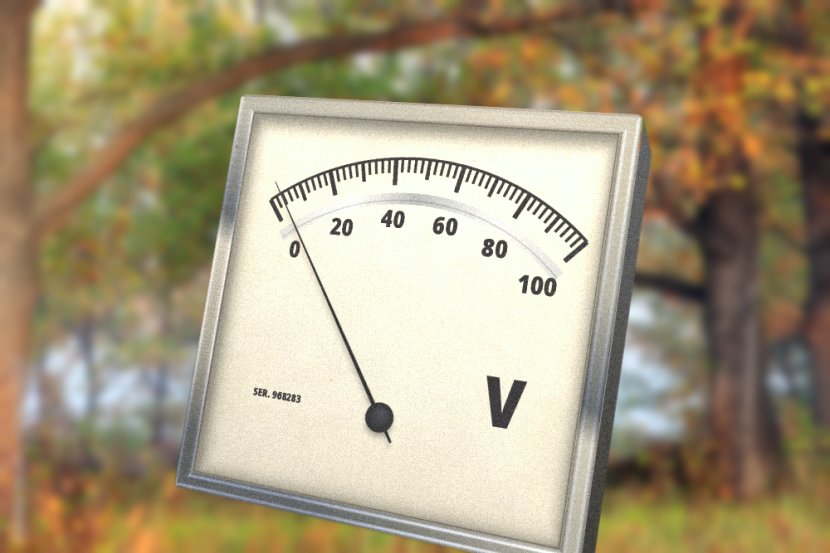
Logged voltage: 4 (V)
